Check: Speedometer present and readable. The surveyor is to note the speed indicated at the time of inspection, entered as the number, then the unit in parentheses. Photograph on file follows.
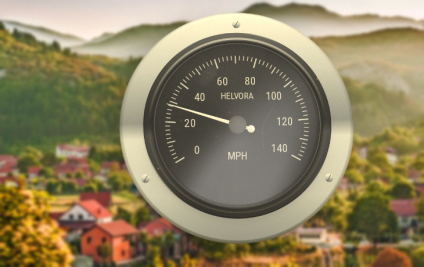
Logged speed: 28 (mph)
